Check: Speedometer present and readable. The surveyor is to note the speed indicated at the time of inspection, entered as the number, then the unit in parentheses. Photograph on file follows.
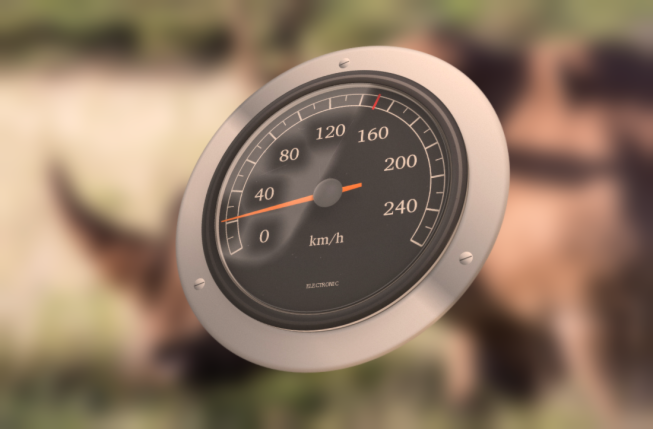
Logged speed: 20 (km/h)
